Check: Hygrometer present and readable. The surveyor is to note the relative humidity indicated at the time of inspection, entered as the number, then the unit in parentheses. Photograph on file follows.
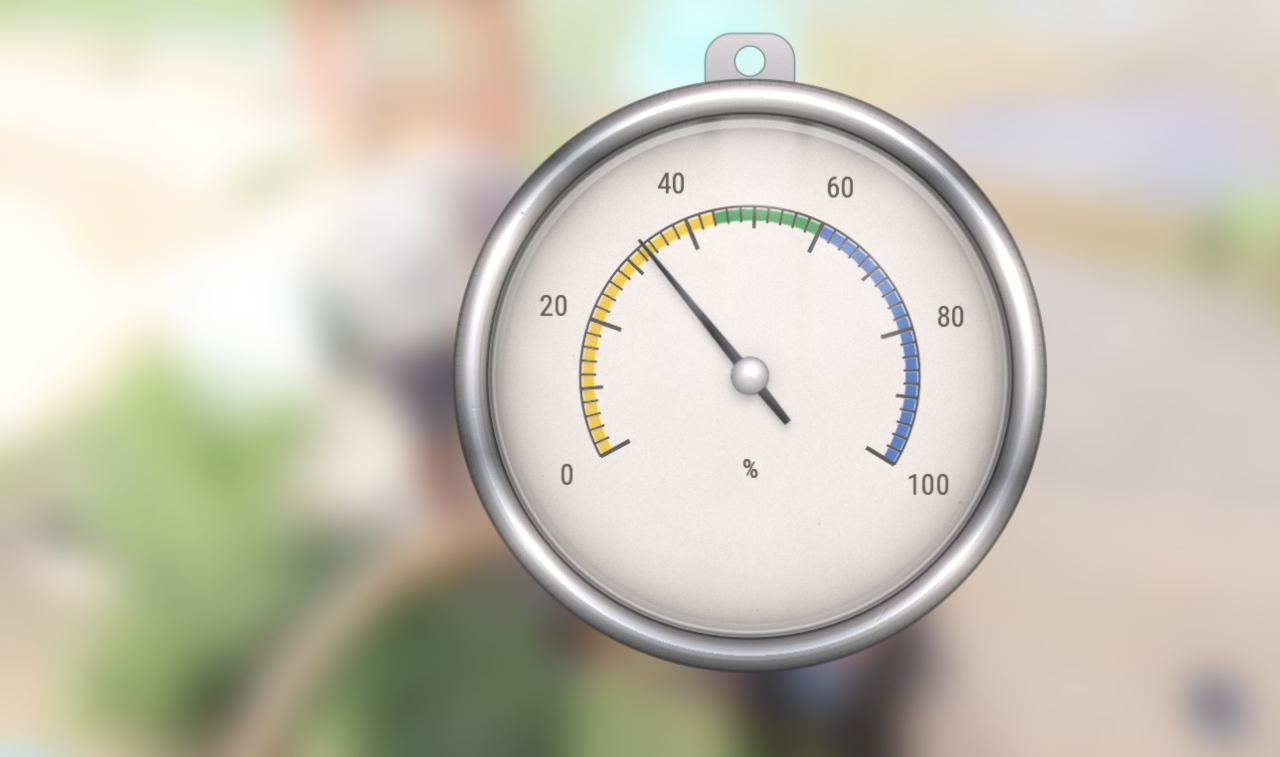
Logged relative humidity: 33 (%)
